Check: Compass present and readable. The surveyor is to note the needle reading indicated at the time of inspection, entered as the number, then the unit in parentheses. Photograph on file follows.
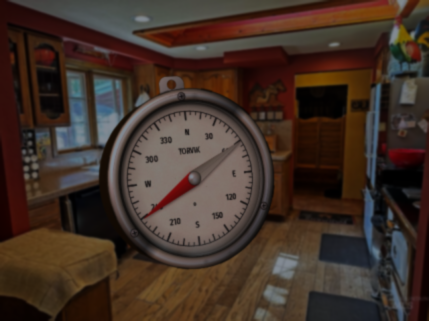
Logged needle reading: 240 (°)
